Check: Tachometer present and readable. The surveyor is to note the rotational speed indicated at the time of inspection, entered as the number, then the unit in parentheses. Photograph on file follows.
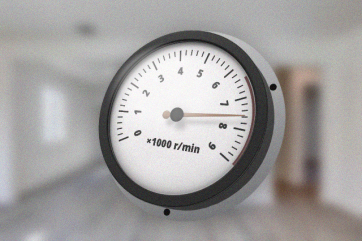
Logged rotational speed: 7600 (rpm)
